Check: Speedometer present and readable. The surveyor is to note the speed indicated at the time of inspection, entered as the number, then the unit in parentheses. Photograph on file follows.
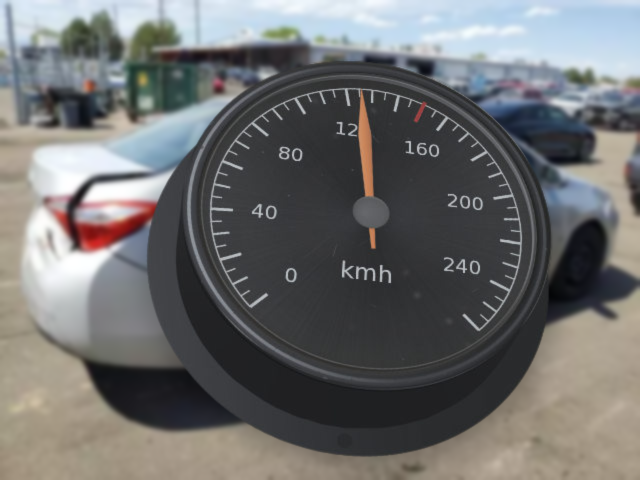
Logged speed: 125 (km/h)
